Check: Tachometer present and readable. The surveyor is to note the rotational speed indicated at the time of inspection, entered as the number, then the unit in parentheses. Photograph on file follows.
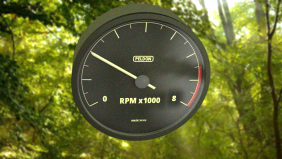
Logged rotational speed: 2000 (rpm)
